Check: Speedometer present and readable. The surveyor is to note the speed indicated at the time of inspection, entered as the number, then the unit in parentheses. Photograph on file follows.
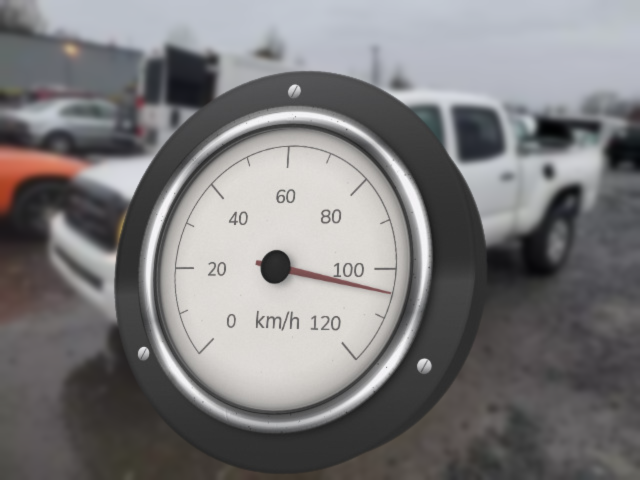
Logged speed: 105 (km/h)
